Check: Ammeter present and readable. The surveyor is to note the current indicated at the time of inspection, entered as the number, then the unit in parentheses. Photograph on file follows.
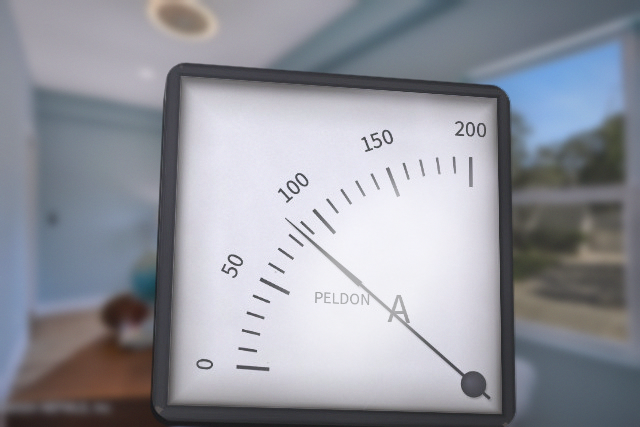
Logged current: 85 (A)
